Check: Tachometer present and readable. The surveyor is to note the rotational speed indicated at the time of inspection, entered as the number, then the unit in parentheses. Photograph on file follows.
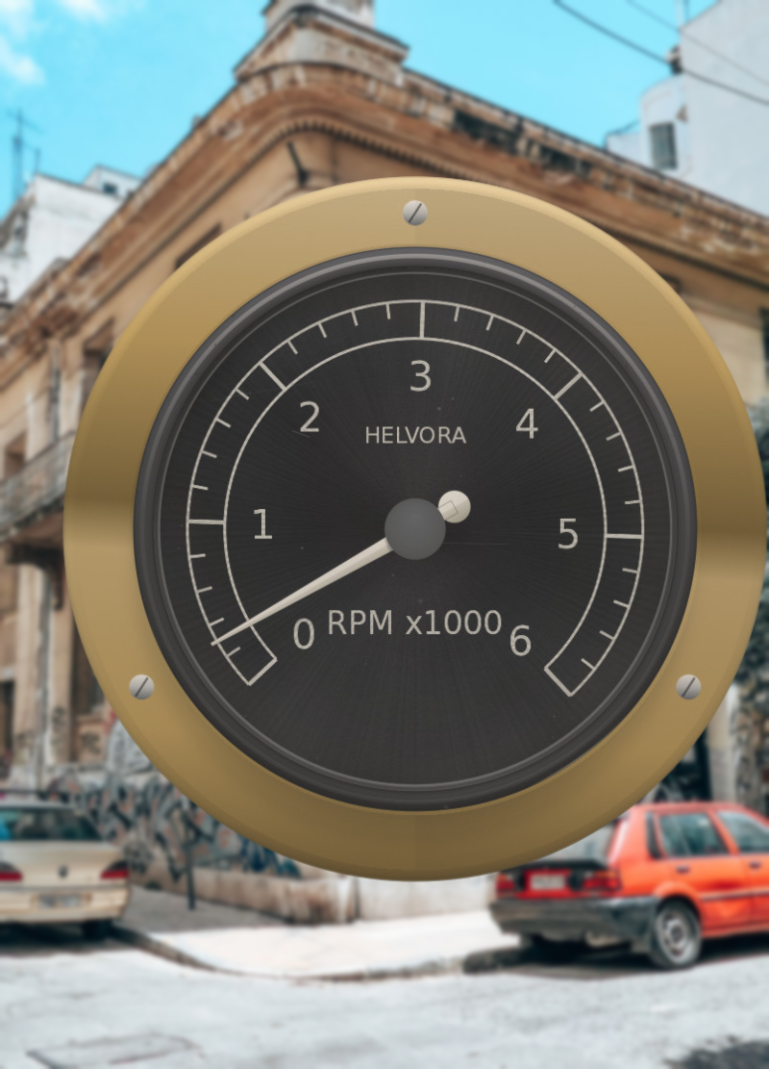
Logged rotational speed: 300 (rpm)
